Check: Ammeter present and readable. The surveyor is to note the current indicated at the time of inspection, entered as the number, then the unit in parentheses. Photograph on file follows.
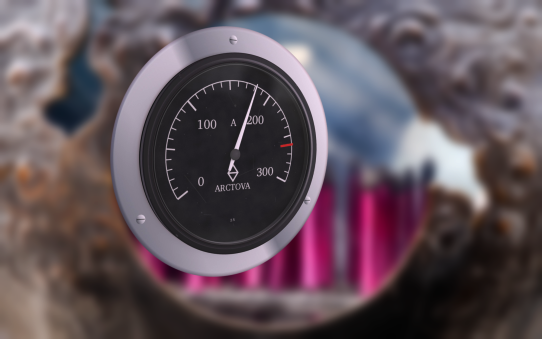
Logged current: 180 (A)
